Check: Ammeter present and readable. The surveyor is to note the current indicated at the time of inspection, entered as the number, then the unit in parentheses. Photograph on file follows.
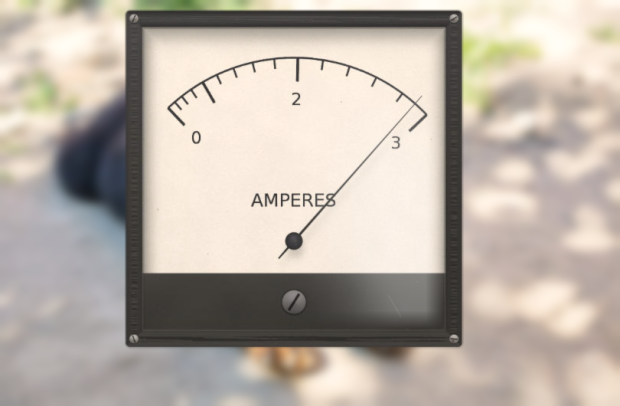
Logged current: 2.9 (A)
